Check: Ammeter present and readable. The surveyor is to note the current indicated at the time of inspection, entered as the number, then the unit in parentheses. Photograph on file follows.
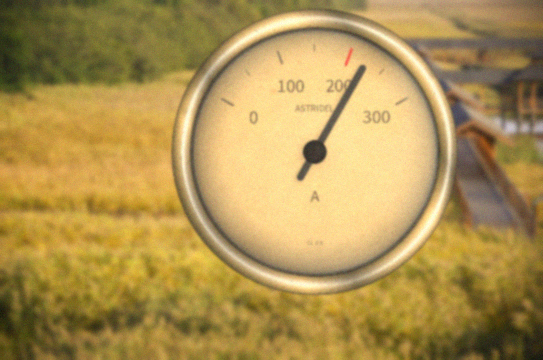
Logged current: 225 (A)
